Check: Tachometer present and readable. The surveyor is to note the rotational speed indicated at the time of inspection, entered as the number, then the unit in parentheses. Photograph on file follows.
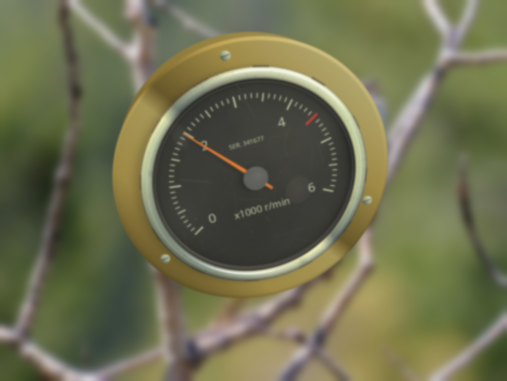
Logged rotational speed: 2000 (rpm)
